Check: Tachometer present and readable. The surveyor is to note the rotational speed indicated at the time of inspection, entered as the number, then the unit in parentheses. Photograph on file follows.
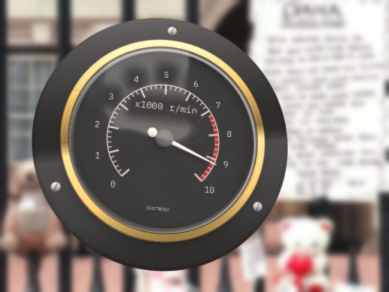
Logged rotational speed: 9200 (rpm)
